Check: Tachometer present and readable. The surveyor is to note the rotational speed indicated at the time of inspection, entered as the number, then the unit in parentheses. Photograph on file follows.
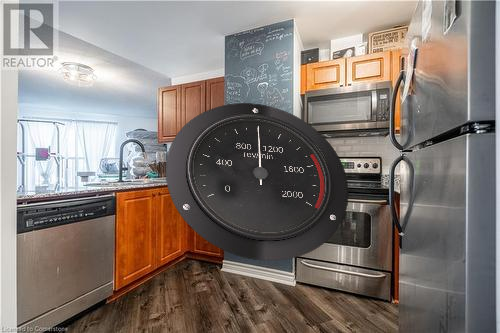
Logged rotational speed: 1000 (rpm)
